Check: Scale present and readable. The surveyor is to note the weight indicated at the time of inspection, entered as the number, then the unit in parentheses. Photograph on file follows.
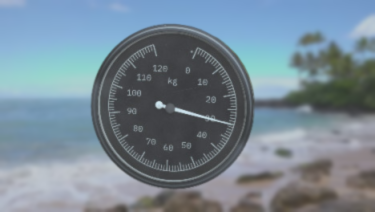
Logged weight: 30 (kg)
